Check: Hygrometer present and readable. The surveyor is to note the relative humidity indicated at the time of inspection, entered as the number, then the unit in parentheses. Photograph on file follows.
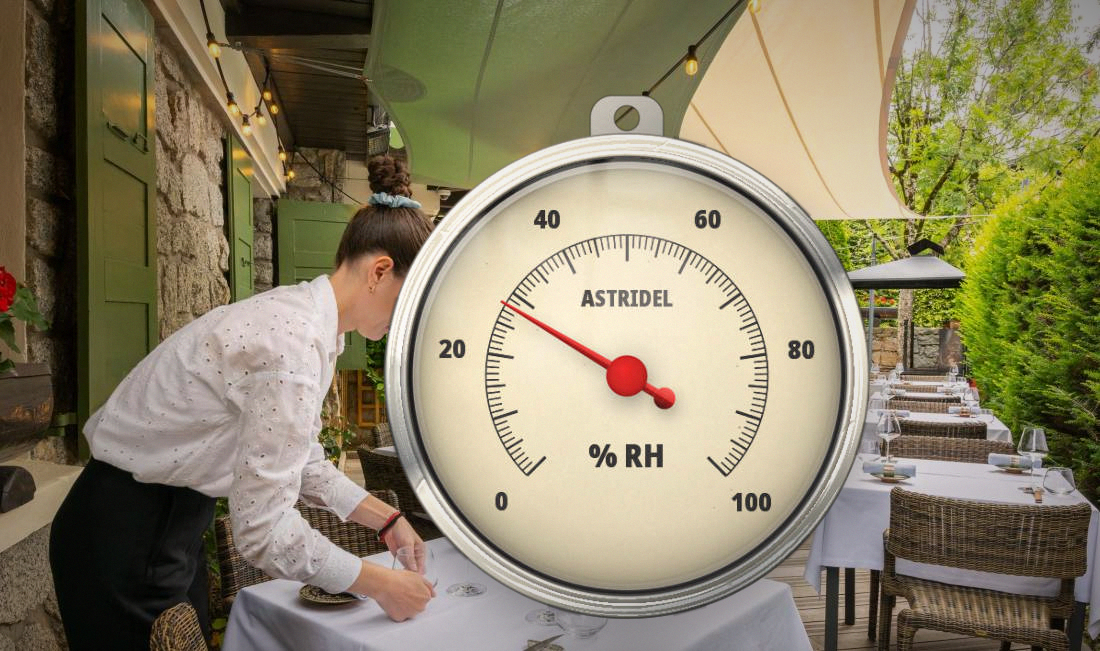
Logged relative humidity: 28 (%)
